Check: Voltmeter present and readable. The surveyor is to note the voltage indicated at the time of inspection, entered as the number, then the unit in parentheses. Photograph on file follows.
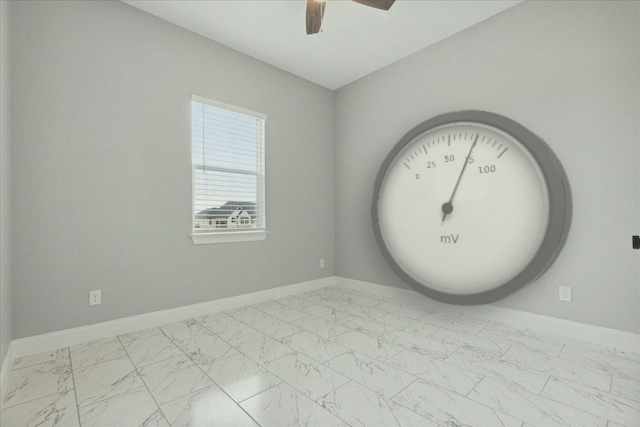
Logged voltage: 75 (mV)
